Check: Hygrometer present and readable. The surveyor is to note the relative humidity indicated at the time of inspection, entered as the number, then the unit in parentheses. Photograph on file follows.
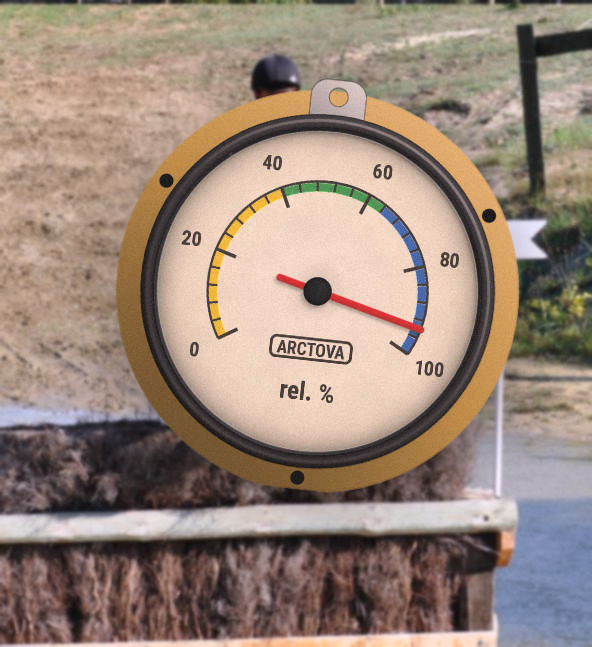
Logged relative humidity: 94 (%)
